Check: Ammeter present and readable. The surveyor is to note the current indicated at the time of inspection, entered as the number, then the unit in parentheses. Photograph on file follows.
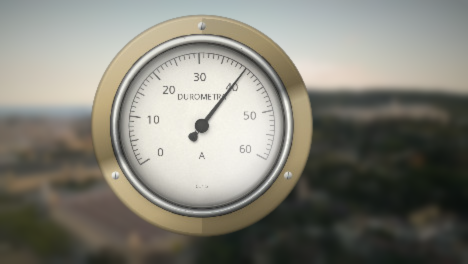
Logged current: 40 (A)
